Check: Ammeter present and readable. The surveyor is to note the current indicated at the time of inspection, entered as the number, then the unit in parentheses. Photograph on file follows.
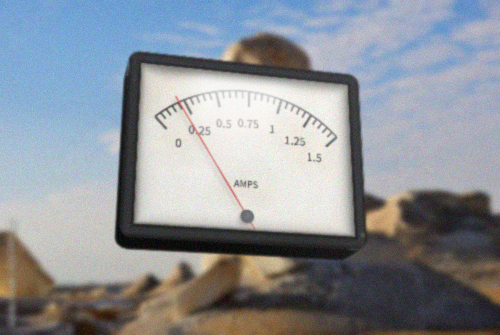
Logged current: 0.2 (A)
